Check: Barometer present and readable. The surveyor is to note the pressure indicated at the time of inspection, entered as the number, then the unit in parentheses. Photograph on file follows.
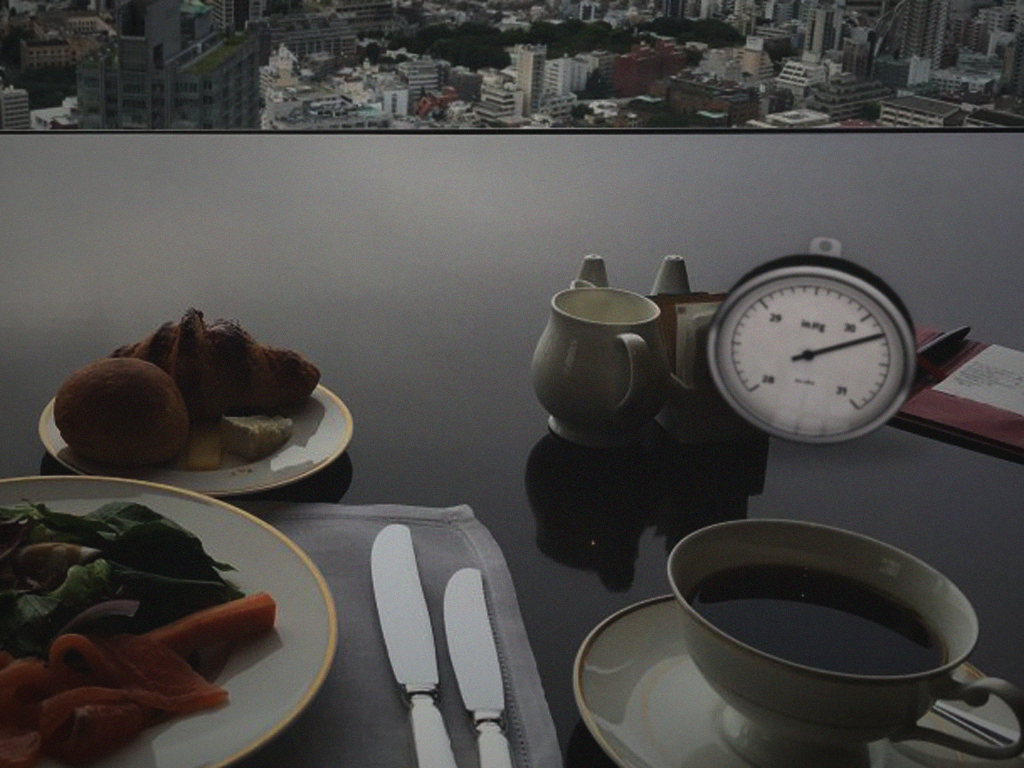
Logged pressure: 30.2 (inHg)
